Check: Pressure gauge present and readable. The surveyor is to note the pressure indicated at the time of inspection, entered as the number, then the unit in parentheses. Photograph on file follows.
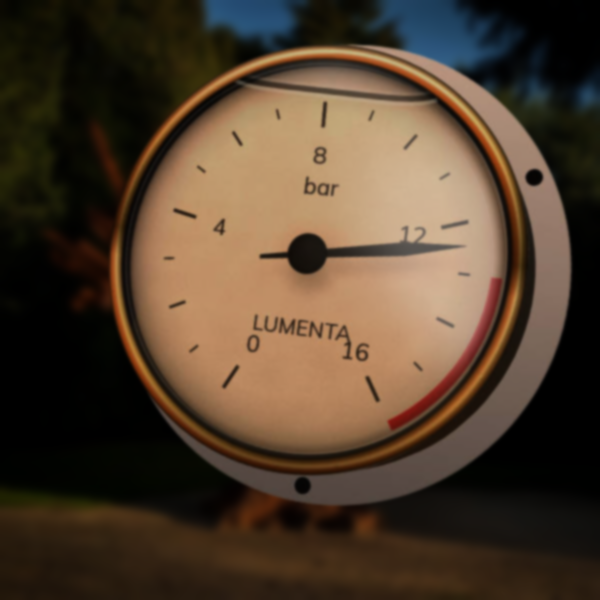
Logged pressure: 12.5 (bar)
